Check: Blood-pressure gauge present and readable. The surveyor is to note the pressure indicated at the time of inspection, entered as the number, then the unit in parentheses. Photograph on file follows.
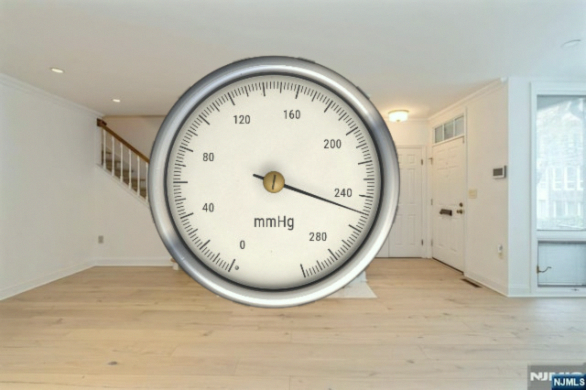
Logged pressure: 250 (mmHg)
